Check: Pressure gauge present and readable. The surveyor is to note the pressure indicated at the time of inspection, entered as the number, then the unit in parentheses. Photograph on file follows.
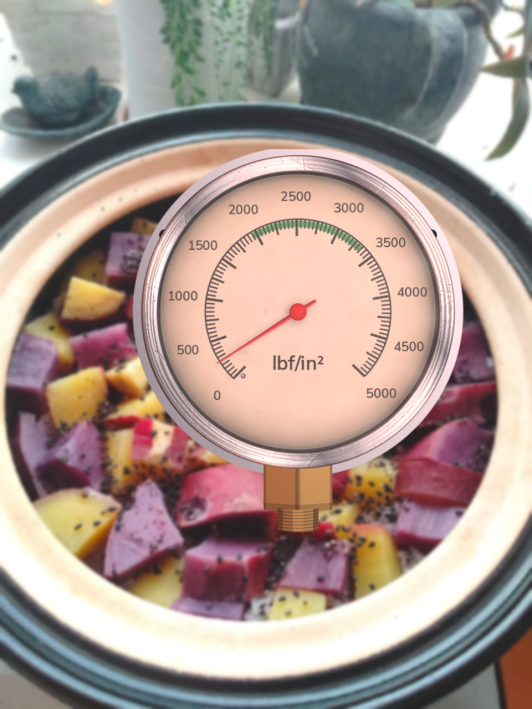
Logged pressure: 250 (psi)
